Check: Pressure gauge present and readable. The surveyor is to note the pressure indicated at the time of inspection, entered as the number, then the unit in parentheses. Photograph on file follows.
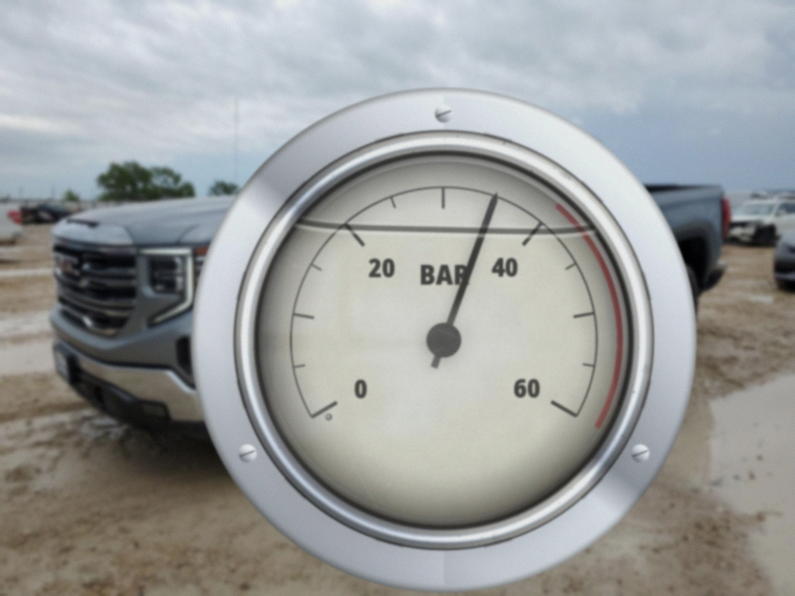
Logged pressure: 35 (bar)
